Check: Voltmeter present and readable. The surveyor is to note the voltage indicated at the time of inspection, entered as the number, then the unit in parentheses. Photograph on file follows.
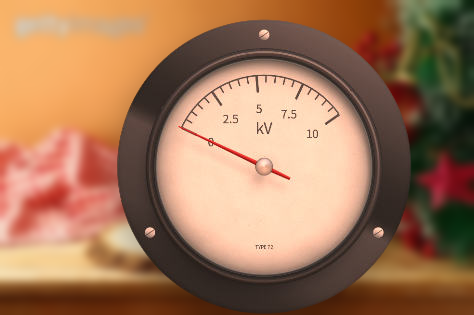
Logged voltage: 0 (kV)
